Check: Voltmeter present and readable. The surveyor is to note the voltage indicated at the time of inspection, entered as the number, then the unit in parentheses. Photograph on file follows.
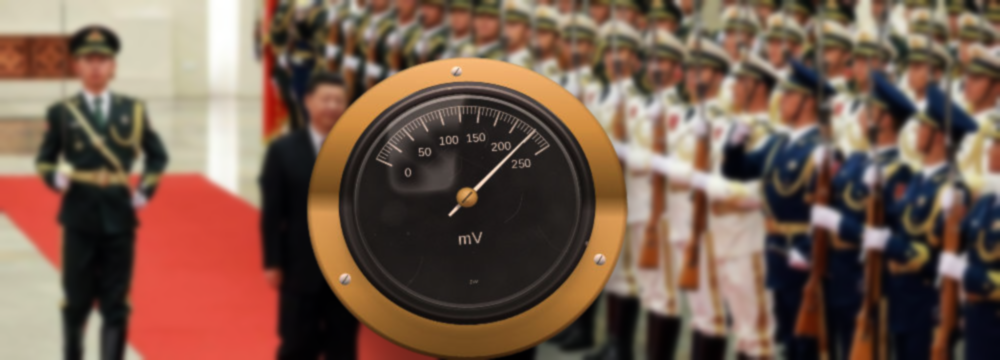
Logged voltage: 225 (mV)
